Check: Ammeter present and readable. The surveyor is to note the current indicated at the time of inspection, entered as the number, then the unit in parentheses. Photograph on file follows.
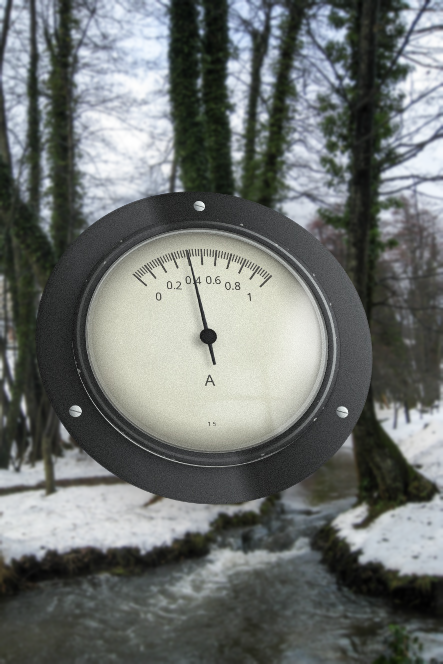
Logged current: 0.4 (A)
